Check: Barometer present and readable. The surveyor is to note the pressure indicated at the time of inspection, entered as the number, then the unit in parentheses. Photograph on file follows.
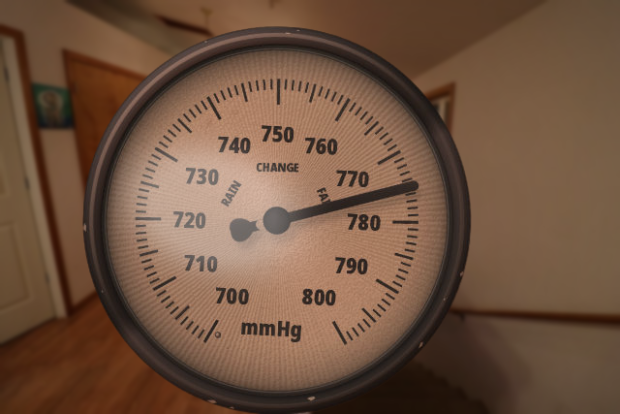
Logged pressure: 775 (mmHg)
